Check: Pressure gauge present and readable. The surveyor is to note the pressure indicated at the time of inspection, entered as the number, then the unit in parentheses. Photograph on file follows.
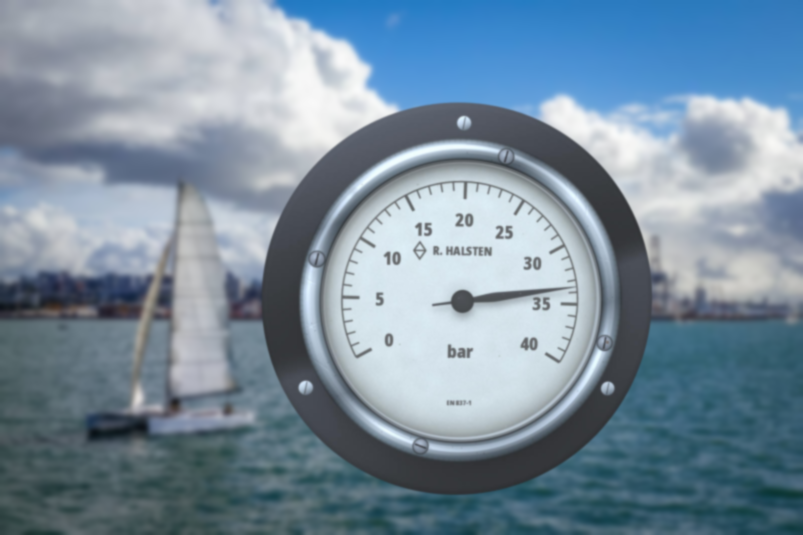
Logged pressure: 33.5 (bar)
